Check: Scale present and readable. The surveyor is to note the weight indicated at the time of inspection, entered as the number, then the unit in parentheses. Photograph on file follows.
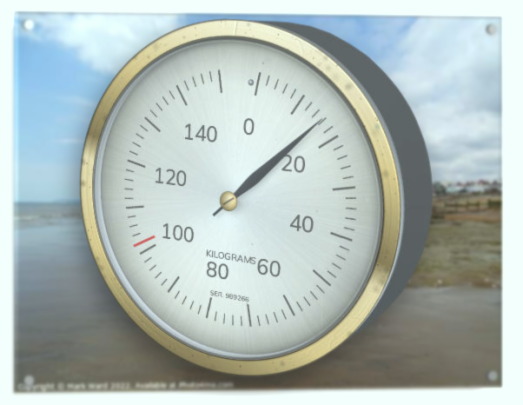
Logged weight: 16 (kg)
